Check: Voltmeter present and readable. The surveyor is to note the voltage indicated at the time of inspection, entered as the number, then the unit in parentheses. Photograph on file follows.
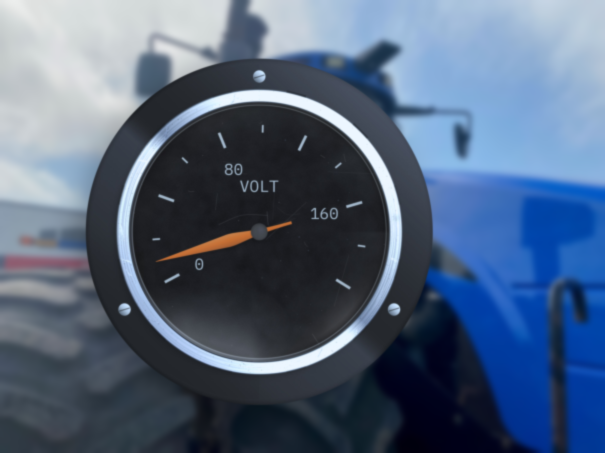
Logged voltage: 10 (V)
